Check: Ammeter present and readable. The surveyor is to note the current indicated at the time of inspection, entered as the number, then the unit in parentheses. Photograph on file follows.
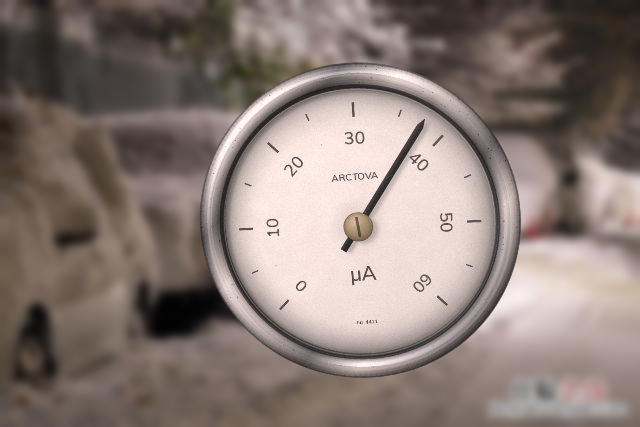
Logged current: 37.5 (µA)
